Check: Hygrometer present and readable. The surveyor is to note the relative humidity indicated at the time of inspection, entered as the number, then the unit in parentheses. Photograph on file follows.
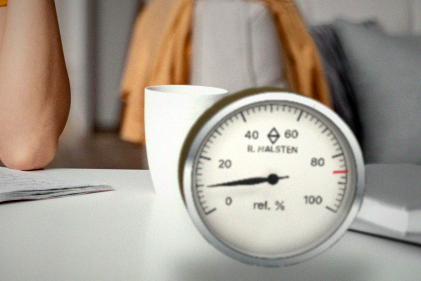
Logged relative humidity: 10 (%)
